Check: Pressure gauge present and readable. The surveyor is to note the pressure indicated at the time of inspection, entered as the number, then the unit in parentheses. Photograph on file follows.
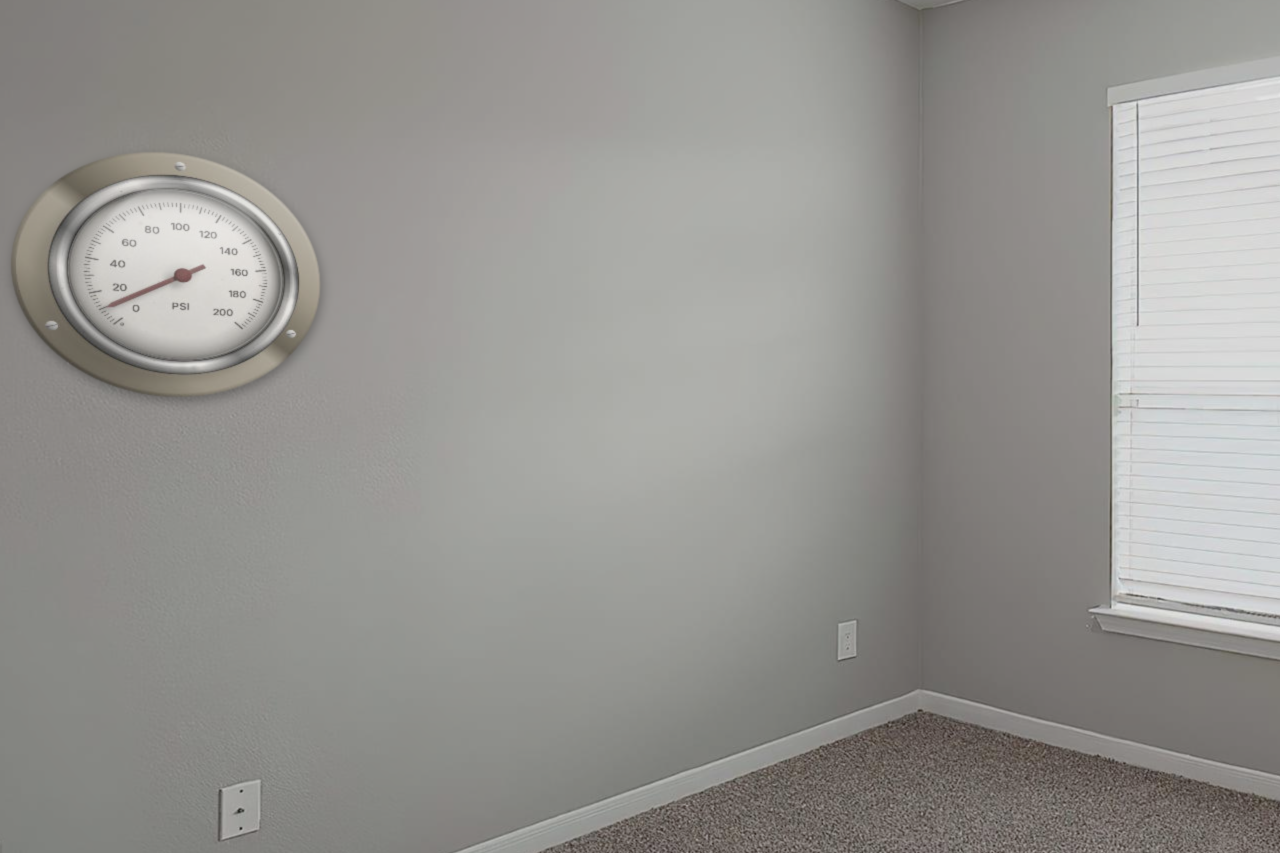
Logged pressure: 10 (psi)
